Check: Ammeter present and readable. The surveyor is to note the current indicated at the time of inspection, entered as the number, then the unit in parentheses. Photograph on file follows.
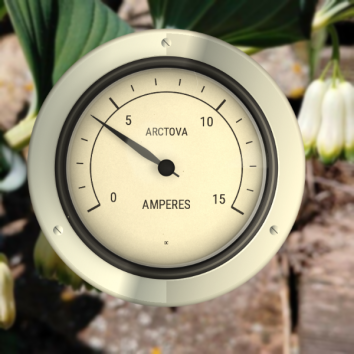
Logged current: 4 (A)
